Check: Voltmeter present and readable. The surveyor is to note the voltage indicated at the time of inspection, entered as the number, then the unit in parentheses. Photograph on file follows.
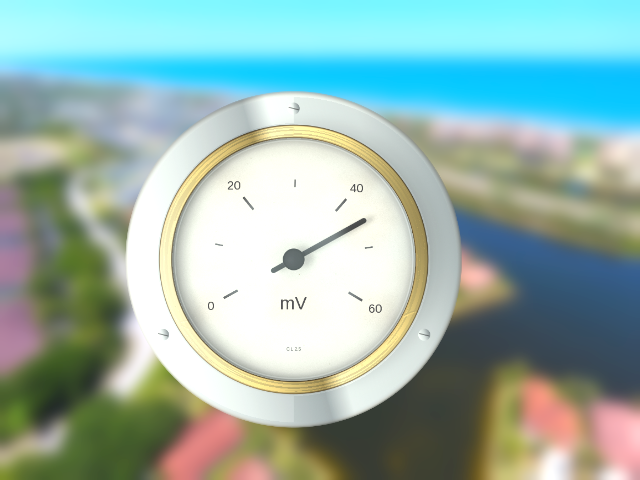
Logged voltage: 45 (mV)
